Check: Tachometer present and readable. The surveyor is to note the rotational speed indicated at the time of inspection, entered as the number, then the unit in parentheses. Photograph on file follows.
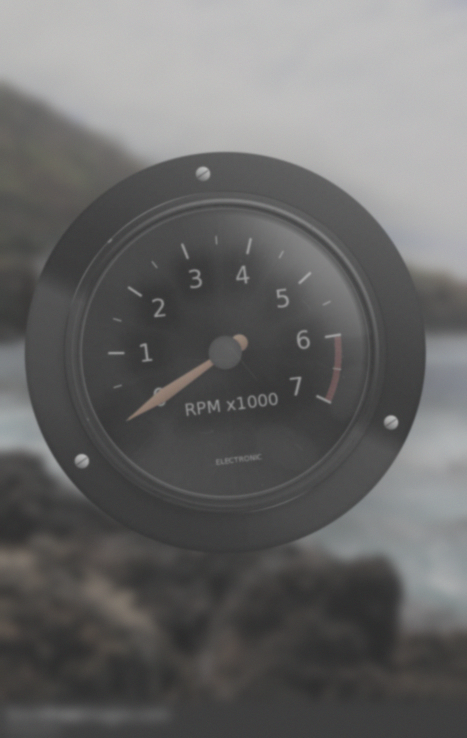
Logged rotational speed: 0 (rpm)
